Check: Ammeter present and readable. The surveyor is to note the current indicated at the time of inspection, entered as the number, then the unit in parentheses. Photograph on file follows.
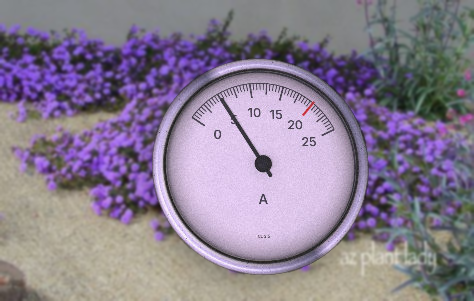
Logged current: 5 (A)
